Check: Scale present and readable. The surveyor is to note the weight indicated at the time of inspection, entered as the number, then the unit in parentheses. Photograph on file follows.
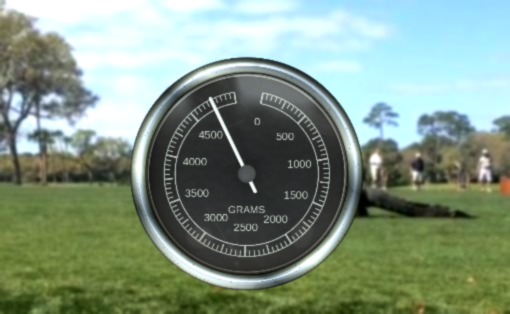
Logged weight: 4750 (g)
